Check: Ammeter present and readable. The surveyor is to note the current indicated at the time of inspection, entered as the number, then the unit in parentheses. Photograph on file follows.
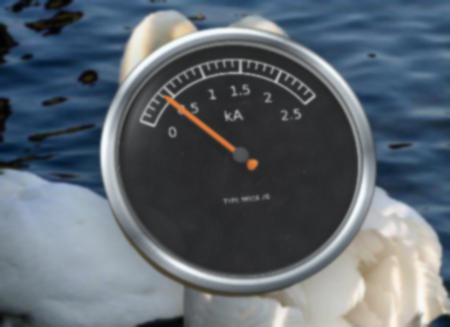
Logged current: 0.4 (kA)
